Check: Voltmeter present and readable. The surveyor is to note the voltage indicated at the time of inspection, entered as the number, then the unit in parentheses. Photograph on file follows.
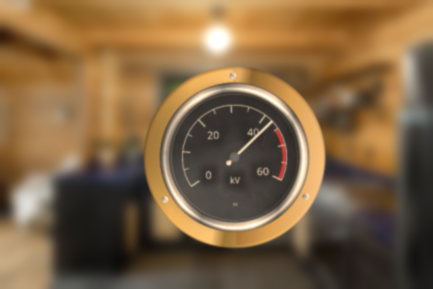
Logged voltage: 42.5 (kV)
